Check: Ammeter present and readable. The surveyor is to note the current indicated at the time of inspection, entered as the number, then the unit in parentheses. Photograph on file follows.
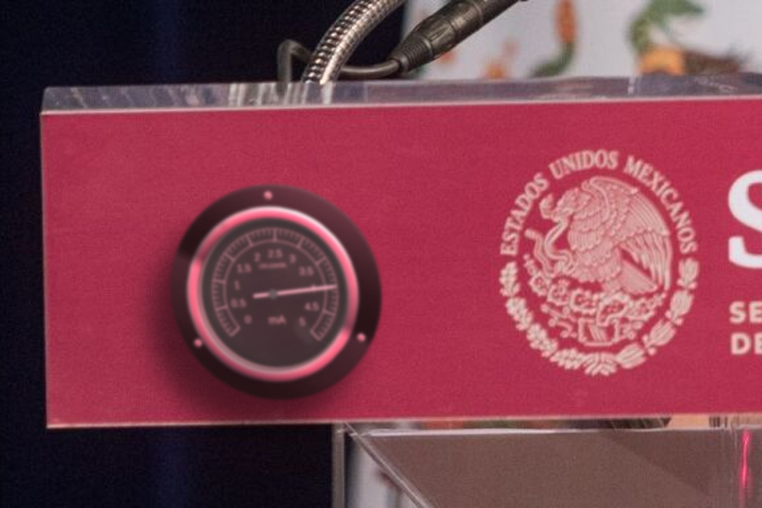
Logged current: 4 (mA)
